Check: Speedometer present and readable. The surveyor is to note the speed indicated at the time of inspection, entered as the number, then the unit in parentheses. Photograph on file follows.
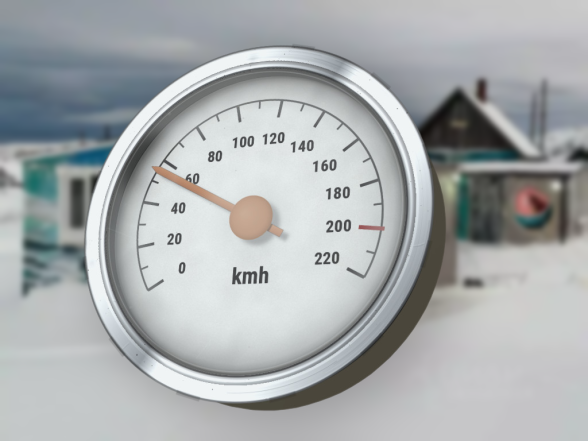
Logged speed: 55 (km/h)
